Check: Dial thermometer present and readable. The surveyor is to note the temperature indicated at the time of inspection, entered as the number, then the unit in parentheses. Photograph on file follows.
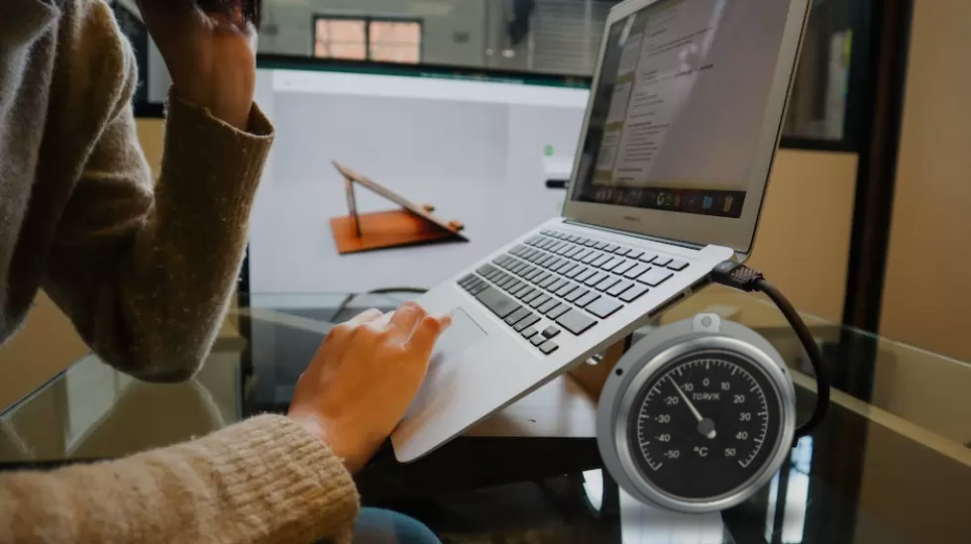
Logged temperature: -14 (°C)
